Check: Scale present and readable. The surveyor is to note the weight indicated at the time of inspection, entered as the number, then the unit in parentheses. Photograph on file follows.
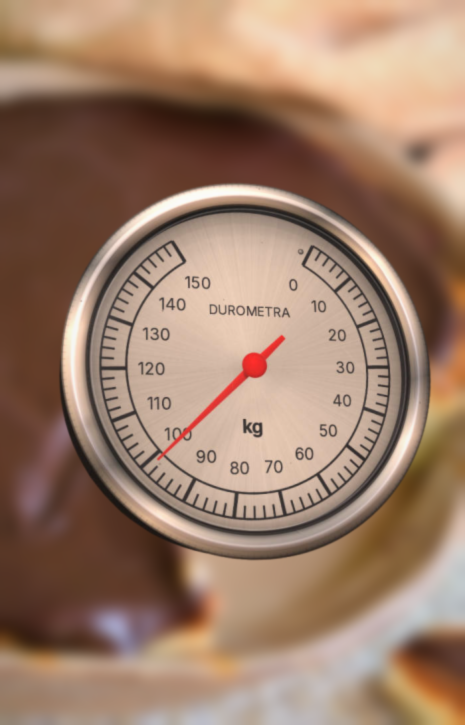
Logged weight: 99 (kg)
